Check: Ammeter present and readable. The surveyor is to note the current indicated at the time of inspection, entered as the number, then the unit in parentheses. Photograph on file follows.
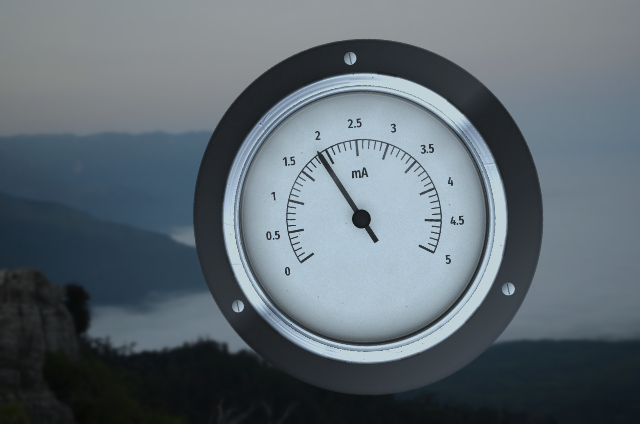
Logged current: 1.9 (mA)
